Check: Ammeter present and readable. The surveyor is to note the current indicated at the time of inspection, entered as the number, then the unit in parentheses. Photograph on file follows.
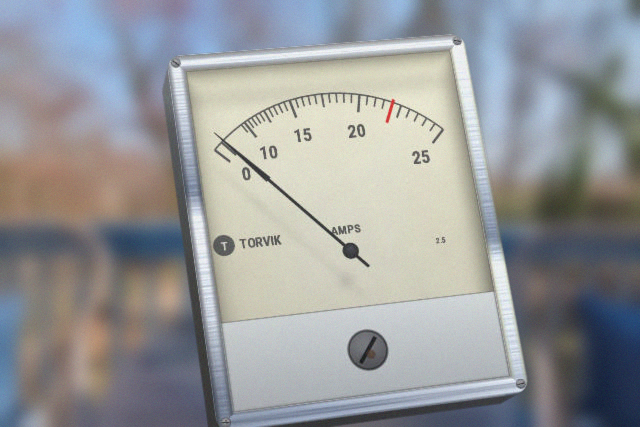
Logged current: 5 (A)
